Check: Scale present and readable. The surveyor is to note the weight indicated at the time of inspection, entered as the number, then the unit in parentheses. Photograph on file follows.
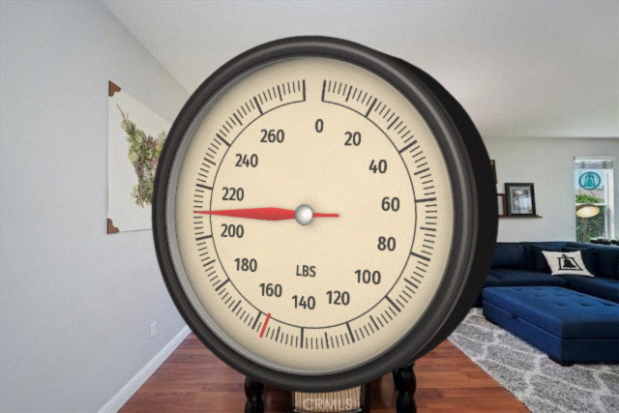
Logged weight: 210 (lb)
